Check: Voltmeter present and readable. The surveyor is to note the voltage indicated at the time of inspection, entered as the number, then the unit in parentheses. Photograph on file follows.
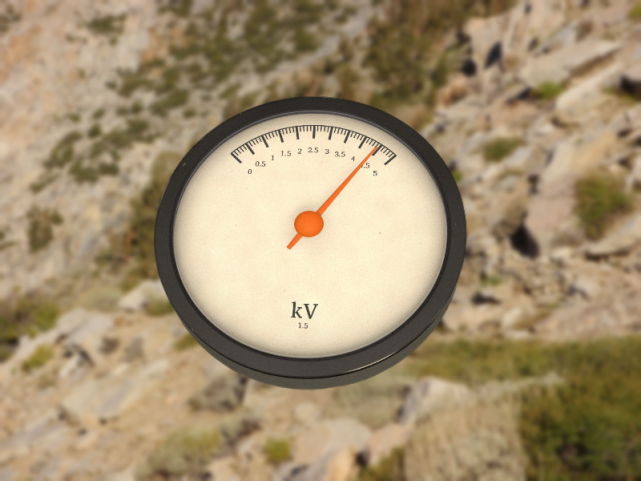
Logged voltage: 4.5 (kV)
